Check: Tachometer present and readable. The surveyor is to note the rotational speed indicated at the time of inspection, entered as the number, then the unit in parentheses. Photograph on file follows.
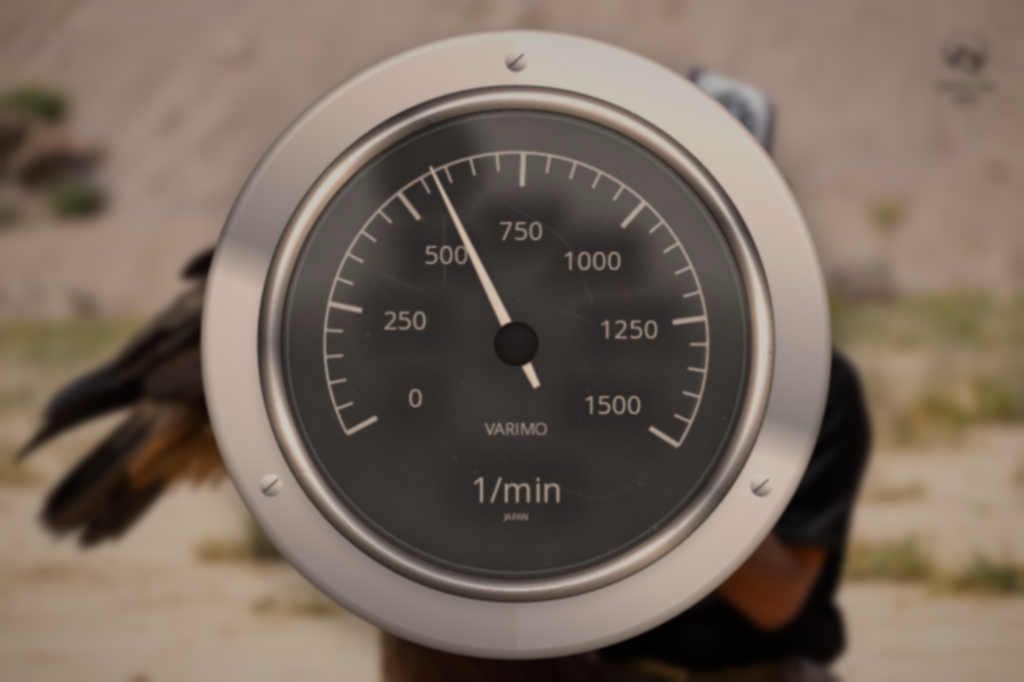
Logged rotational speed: 575 (rpm)
